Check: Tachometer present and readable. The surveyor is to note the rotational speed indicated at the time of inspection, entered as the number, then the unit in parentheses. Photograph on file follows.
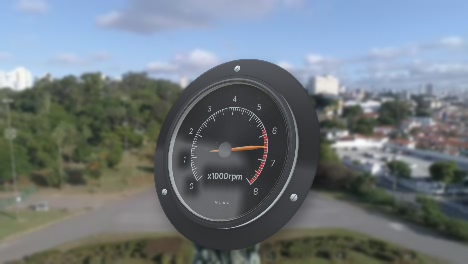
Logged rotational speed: 6500 (rpm)
